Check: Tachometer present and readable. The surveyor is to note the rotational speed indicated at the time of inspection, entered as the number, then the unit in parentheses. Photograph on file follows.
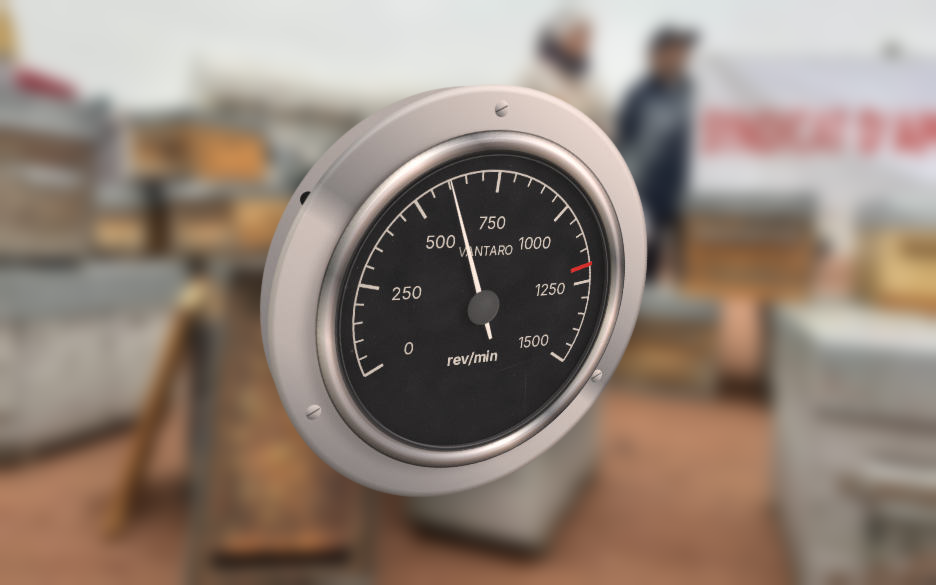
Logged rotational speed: 600 (rpm)
